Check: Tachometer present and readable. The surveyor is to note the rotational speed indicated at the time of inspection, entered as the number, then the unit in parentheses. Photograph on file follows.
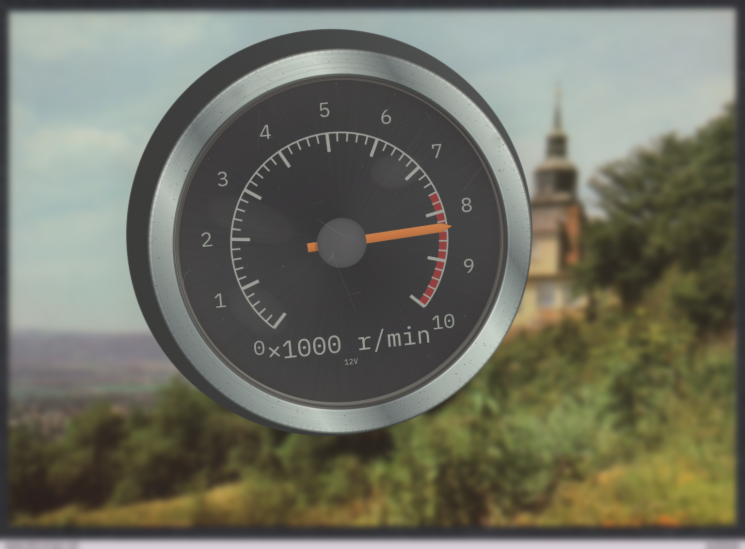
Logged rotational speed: 8300 (rpm)
